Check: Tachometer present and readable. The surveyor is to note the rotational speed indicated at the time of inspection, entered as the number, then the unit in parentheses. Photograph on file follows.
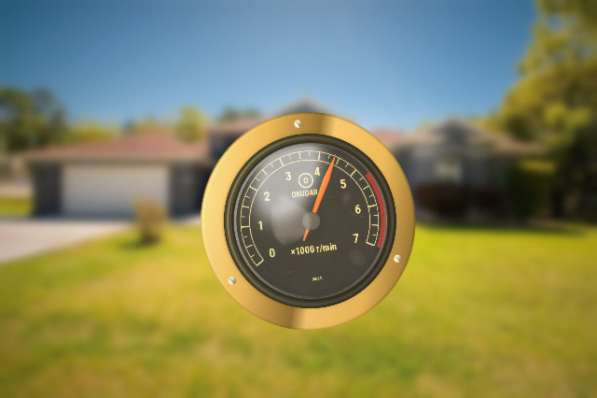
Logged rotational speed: 4375 (rpm)
